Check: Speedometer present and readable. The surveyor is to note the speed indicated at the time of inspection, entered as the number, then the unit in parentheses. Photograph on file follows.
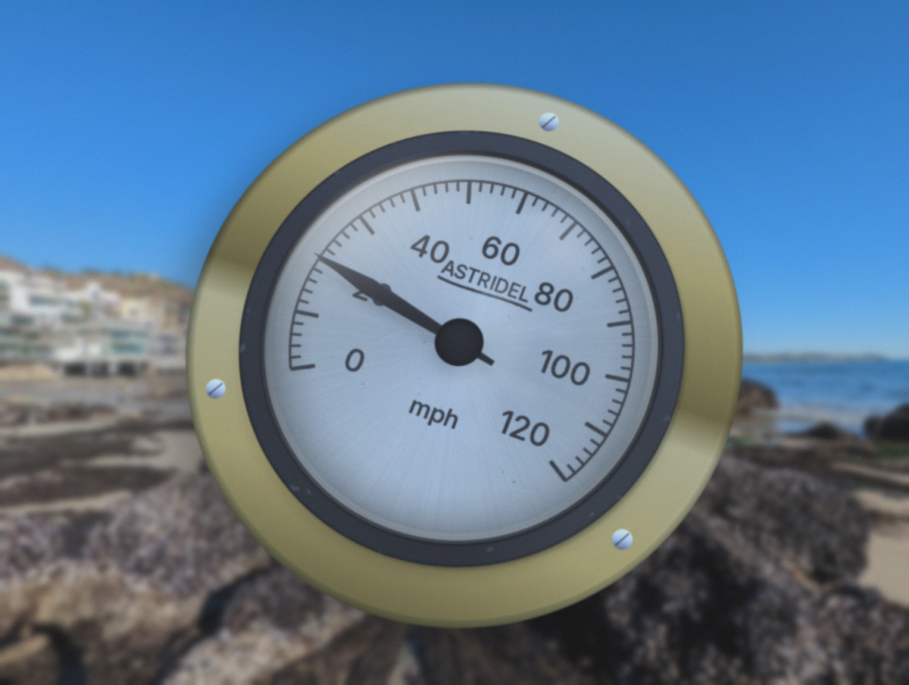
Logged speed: 20 (mph)
